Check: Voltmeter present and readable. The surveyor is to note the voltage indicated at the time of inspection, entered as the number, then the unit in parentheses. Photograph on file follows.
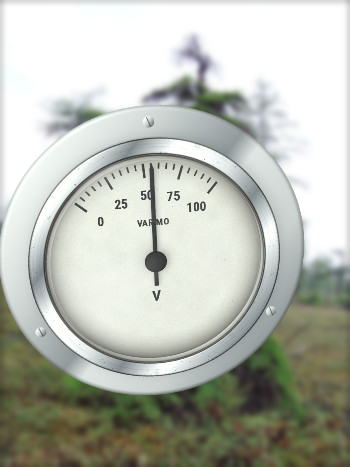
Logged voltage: 55 (V)
